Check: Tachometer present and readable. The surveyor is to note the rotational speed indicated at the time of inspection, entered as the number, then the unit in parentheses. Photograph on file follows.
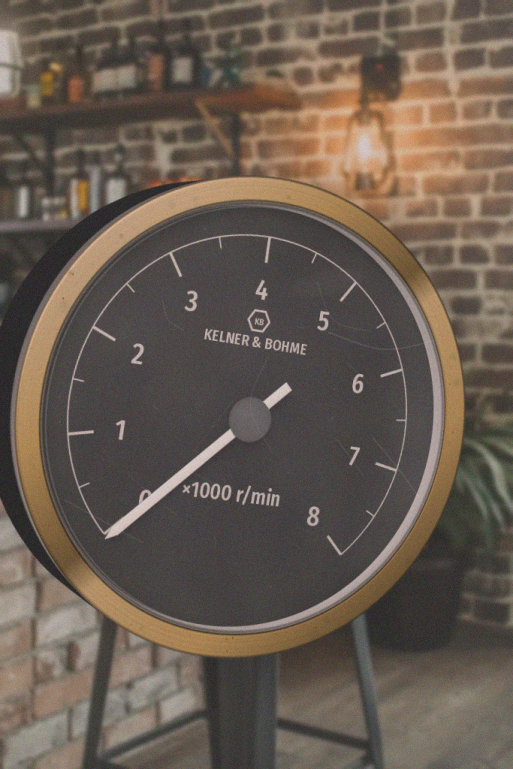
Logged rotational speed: 0 (rpm)
